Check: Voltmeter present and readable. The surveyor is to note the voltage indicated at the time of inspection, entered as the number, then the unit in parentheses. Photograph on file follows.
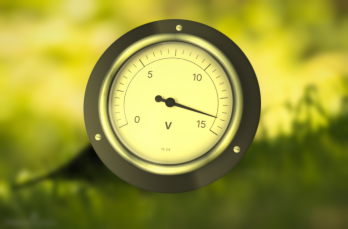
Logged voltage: 14 (V)
